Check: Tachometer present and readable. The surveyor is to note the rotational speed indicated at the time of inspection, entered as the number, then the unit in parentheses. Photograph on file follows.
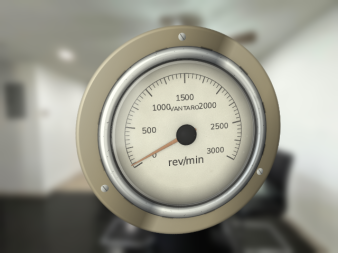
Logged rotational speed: 50 (rpm)
